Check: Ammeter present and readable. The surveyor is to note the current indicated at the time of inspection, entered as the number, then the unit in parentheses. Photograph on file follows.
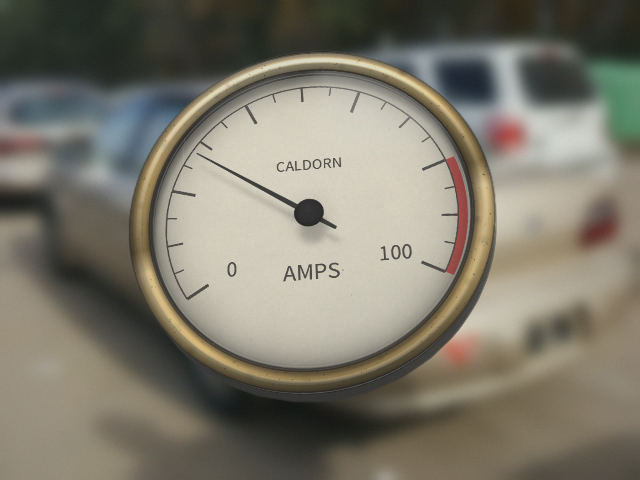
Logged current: 27.5 (A)
